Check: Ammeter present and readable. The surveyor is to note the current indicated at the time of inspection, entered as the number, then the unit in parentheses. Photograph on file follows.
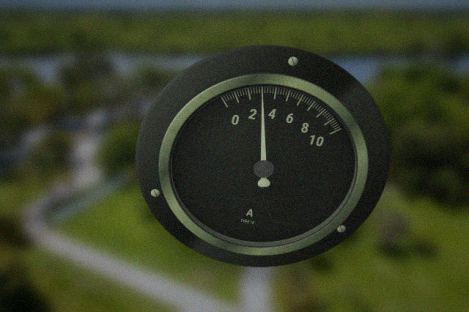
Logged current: 3 (A)
